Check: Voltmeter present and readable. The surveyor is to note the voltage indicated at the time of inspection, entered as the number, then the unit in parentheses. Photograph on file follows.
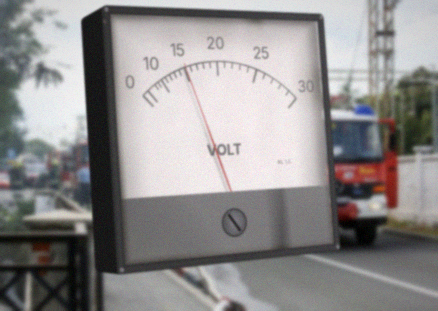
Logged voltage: 15 (V)
